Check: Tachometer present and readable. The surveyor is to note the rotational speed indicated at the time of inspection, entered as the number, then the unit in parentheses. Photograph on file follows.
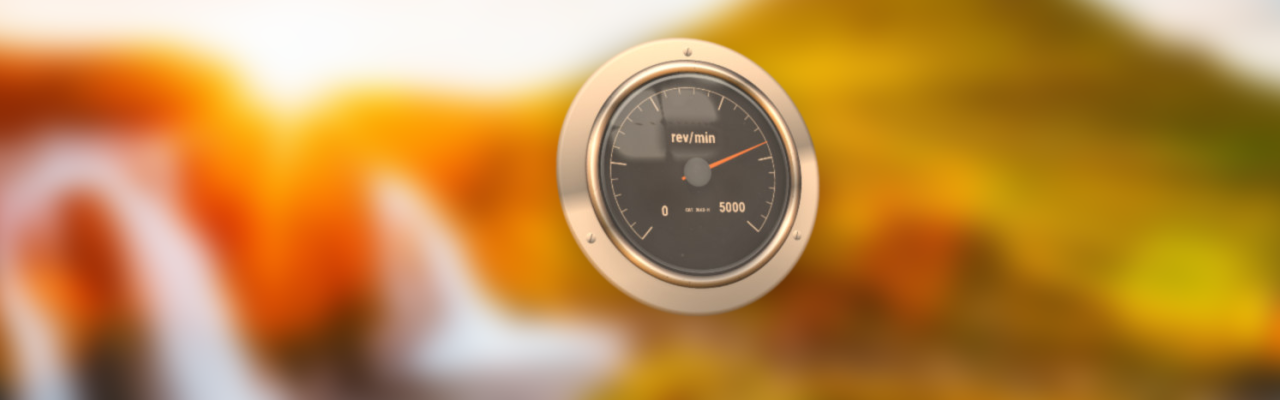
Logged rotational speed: 3800 (rpm)
